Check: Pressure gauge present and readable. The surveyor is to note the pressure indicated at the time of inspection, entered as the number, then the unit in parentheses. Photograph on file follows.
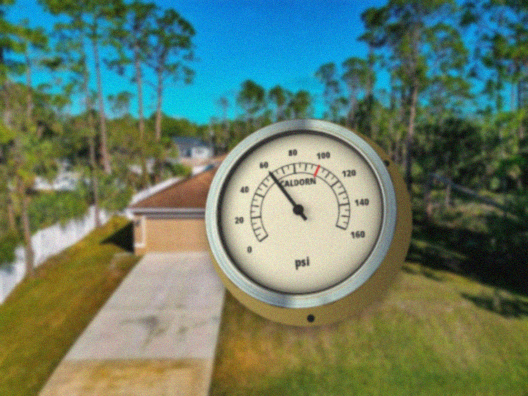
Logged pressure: 60 (psi)
